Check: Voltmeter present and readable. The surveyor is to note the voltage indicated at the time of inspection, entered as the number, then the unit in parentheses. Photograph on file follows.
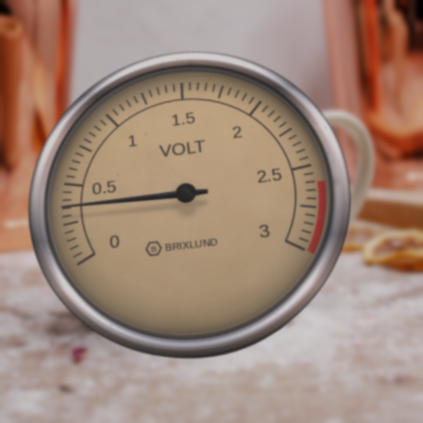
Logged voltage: 0.35 (V)
